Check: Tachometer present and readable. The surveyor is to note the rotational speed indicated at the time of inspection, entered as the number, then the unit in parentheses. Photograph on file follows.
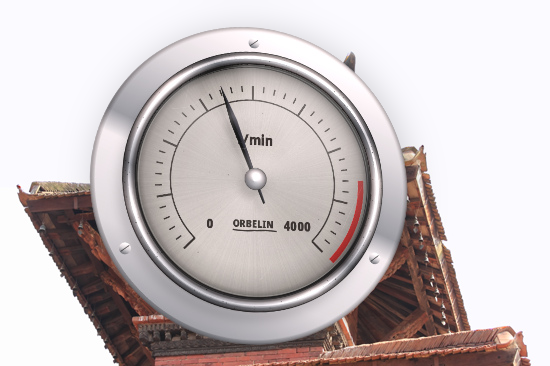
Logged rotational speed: 1700 (rpm)
